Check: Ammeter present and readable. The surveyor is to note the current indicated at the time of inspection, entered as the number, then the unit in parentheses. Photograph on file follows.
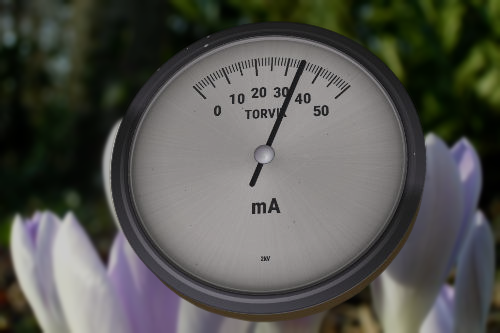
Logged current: 35 (mA)
